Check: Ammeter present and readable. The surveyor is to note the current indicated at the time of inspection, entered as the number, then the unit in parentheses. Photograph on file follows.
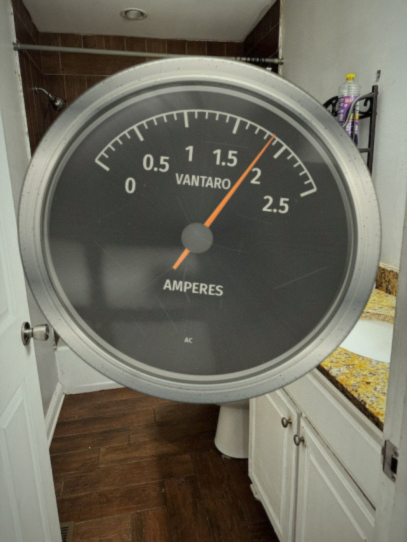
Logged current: 1.85 (A)
